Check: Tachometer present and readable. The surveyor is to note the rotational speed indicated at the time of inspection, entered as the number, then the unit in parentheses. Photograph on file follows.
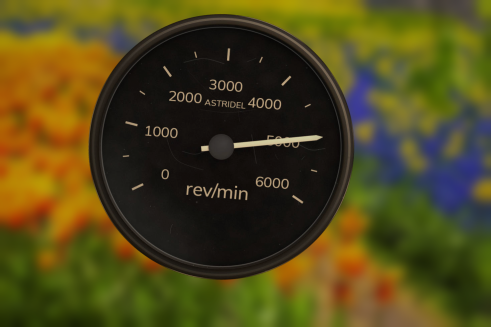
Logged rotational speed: 5000 (rpm)
